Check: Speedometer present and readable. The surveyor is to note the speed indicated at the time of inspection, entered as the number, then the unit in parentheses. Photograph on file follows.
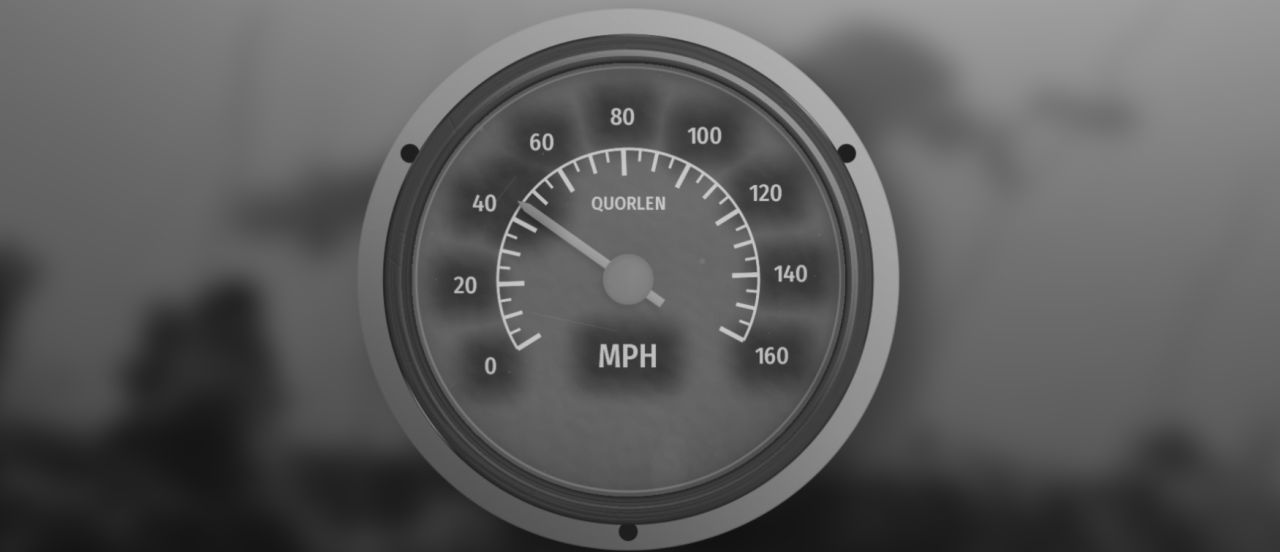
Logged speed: 45 (mph)
